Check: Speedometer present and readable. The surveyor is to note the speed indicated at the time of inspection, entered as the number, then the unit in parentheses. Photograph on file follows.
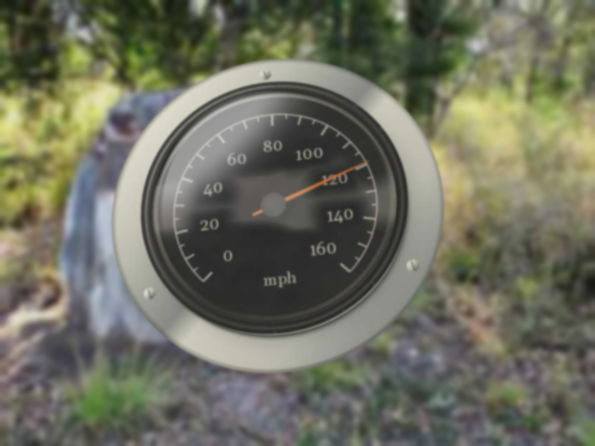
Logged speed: 120 (mph)
